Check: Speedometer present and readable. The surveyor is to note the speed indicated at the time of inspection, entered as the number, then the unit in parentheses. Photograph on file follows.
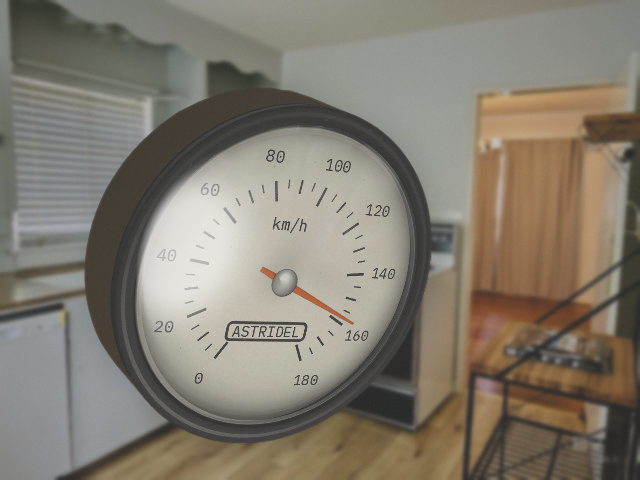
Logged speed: 157.5 (km/h)
